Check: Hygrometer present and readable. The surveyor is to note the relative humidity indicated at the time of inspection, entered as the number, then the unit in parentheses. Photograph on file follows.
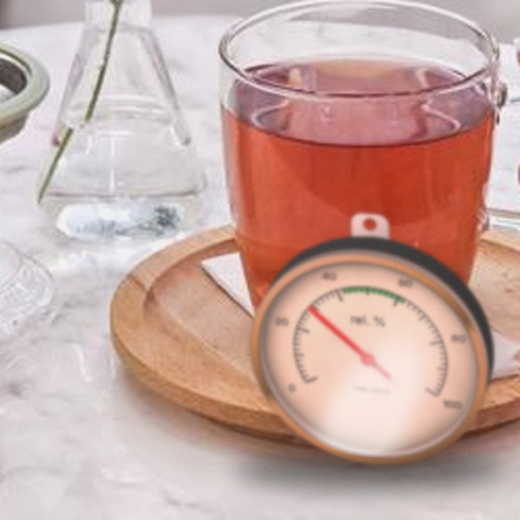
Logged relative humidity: 30 (%)
